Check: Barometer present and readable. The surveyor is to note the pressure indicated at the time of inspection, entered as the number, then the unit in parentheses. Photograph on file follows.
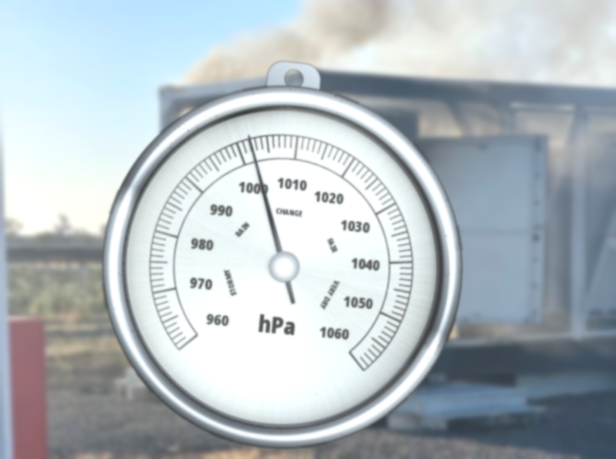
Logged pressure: 1002 (hPa)
